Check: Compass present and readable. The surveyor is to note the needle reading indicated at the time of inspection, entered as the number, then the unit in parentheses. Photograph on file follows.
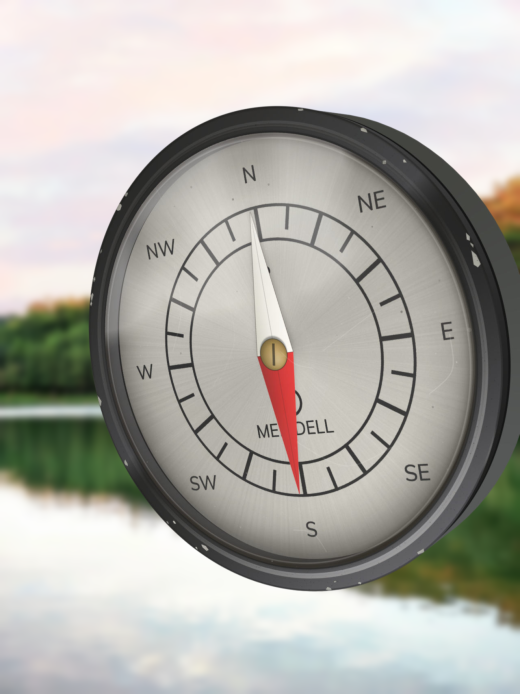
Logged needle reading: 180 (°)
